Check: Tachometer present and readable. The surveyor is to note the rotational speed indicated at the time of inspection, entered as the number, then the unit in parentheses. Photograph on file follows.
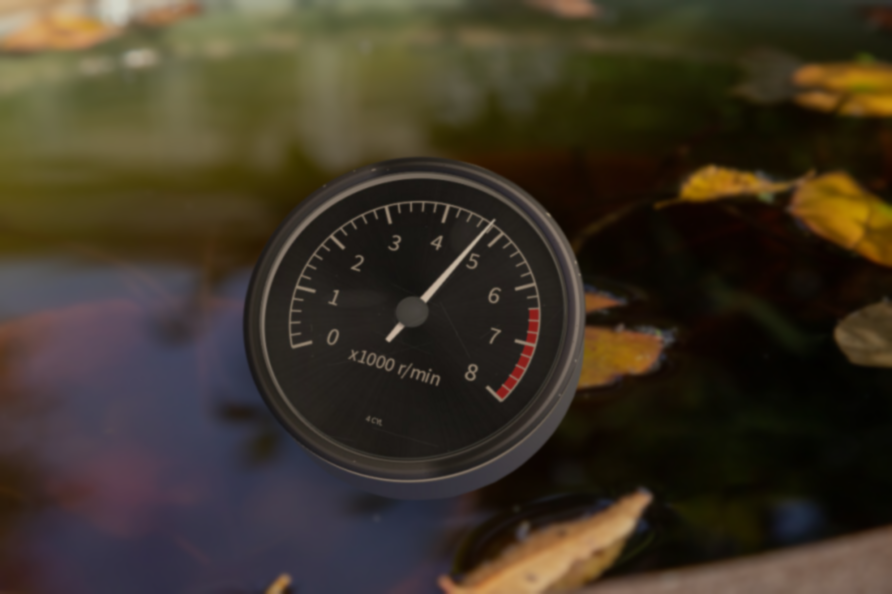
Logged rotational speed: 4800 (rpm)
